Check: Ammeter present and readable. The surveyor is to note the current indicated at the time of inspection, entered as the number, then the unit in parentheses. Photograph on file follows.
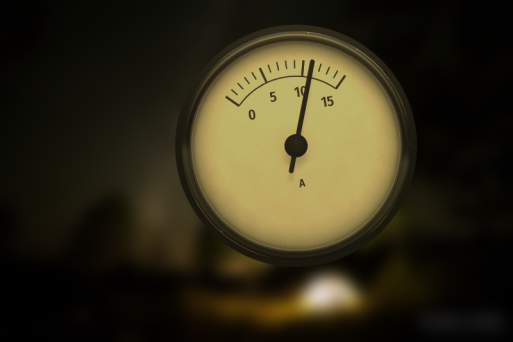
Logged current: 11 (A)
